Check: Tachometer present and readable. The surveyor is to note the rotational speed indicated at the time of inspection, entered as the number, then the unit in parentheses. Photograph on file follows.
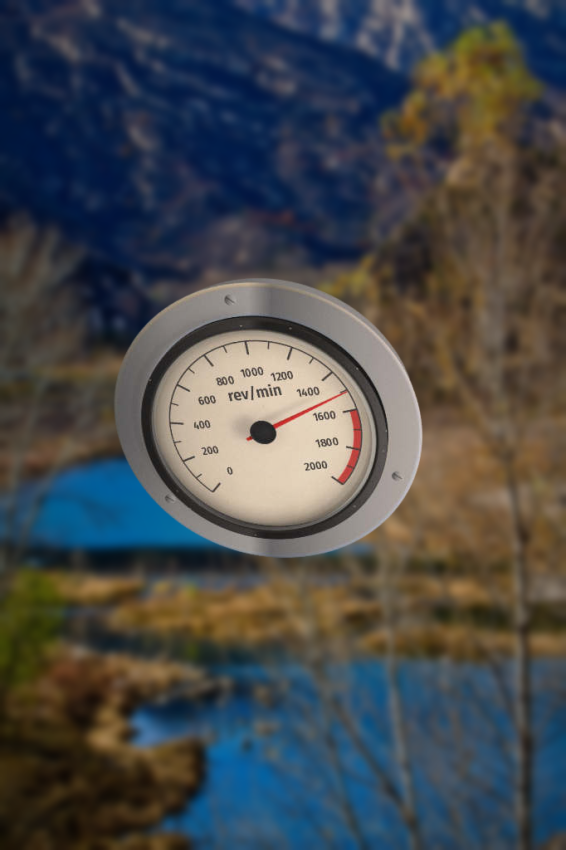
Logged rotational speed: 1500 (rpm)
